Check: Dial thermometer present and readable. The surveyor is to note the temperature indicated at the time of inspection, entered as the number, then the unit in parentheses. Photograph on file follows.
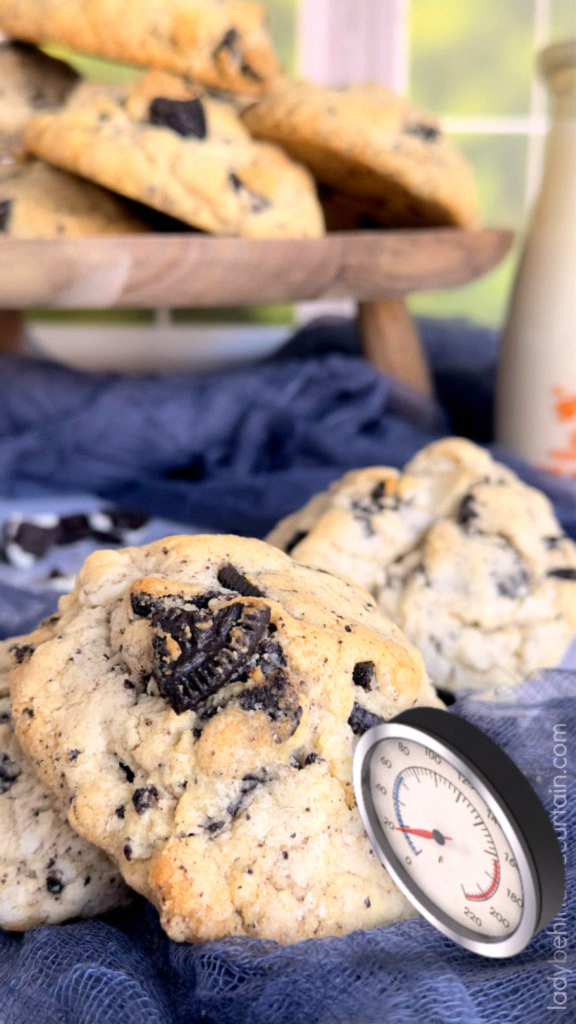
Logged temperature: 20 (°F)
